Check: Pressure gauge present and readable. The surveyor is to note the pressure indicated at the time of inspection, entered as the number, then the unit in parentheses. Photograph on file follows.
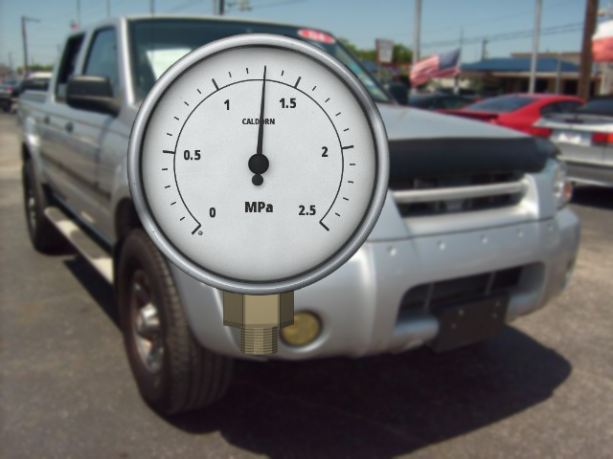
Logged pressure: 1.3 (MPa)
